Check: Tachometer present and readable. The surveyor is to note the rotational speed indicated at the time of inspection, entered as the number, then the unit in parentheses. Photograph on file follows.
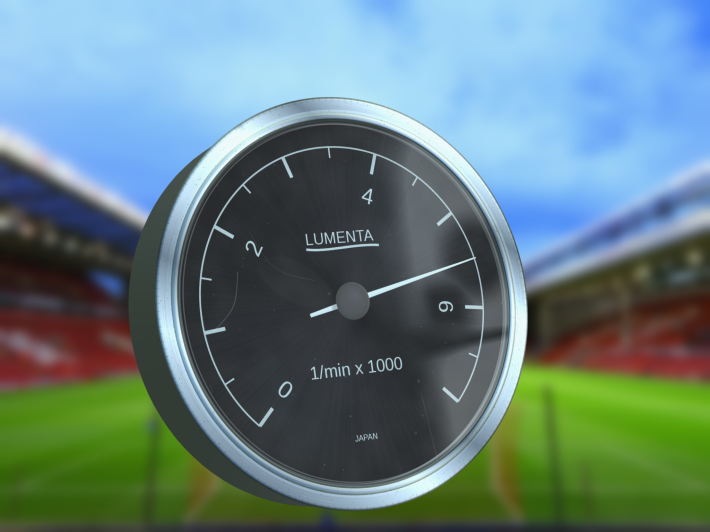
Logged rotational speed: 5500 (rpm)
